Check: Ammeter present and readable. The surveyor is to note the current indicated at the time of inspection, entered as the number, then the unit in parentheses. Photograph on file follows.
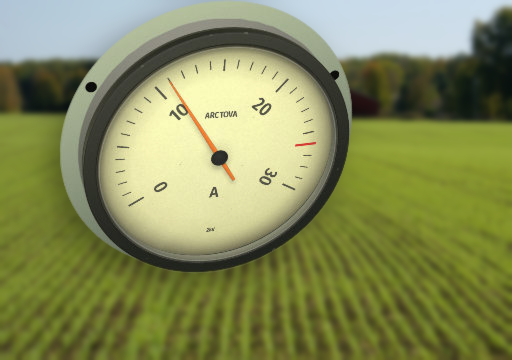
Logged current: 11 (A)
